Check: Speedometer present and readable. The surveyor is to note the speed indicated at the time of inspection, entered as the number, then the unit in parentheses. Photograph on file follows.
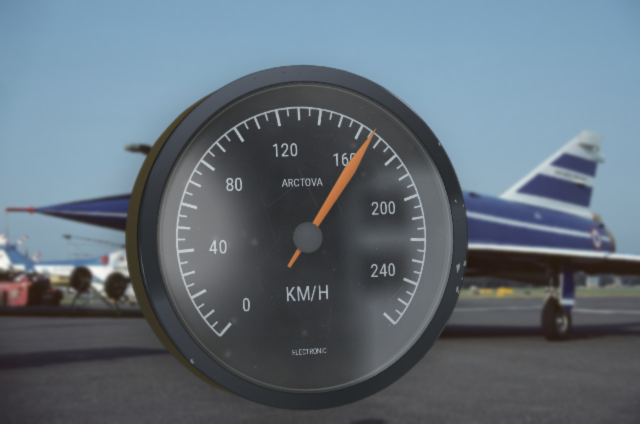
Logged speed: 165 (km/h)
